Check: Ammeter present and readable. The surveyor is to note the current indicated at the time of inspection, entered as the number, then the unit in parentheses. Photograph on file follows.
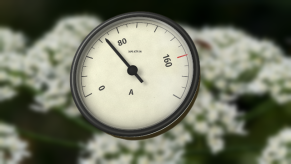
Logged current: 65 (A)
